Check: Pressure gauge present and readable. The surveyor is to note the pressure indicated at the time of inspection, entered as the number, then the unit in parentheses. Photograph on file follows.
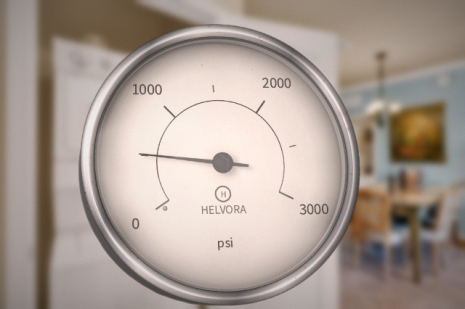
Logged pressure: 500 (psi)
